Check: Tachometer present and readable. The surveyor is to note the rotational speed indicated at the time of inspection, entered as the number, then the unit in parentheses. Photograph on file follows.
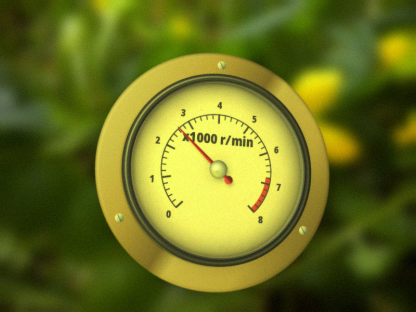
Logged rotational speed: 2600 (rpm)
